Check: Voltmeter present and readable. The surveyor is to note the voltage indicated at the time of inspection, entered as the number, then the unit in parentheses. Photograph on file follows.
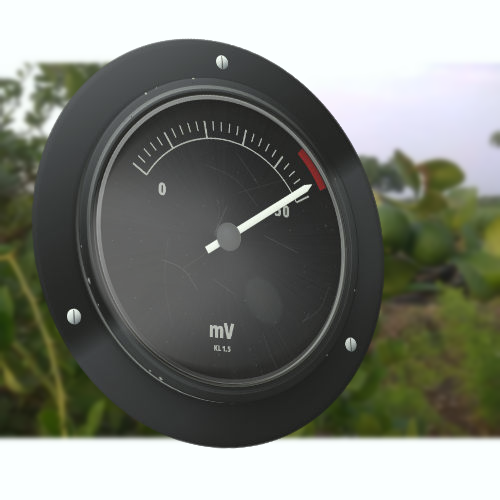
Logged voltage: 48 (mV)
